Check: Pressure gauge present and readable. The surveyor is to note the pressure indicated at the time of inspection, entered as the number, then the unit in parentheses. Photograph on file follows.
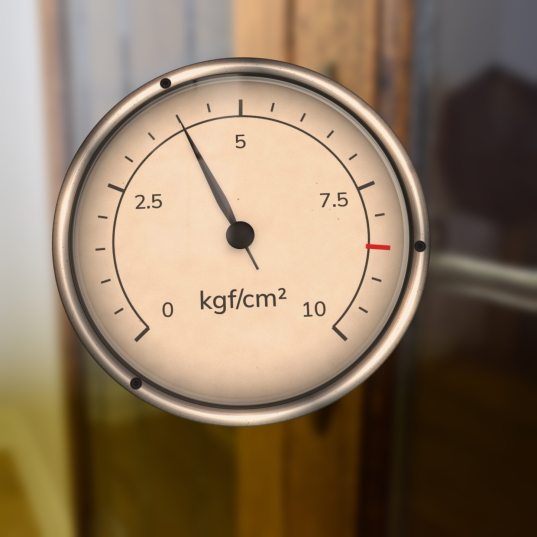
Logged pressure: 4 (kg/cm²)
